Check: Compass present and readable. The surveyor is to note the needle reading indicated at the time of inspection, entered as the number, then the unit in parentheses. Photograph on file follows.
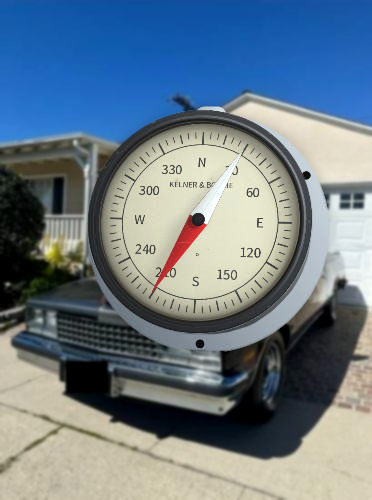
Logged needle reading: 210 (°)
